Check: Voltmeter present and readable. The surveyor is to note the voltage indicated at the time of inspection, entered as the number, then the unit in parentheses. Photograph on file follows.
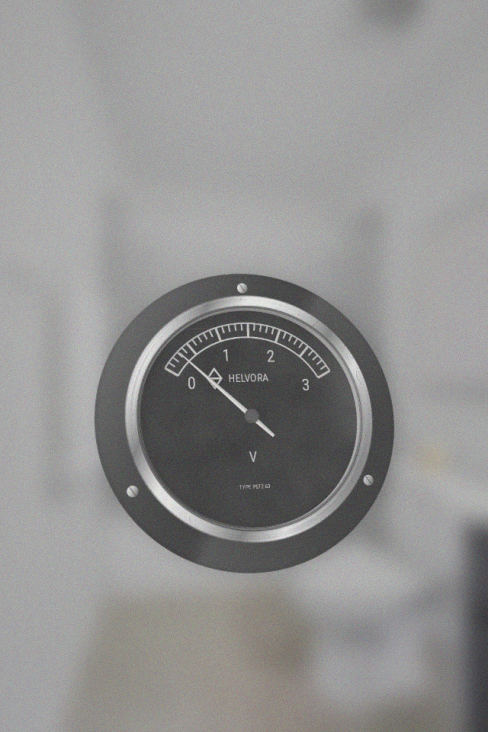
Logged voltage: 0.3 (V)
